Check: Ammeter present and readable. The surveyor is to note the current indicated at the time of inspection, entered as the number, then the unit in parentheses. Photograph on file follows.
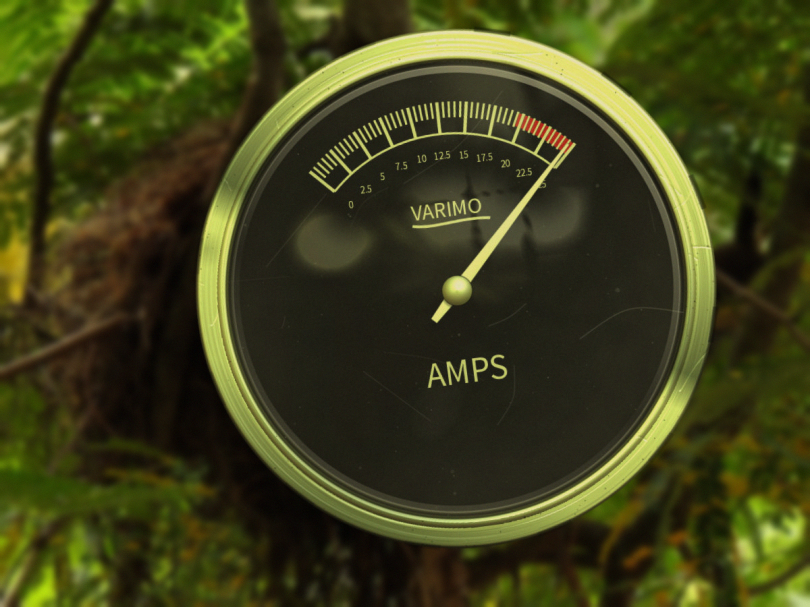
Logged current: 24.5 (A)
